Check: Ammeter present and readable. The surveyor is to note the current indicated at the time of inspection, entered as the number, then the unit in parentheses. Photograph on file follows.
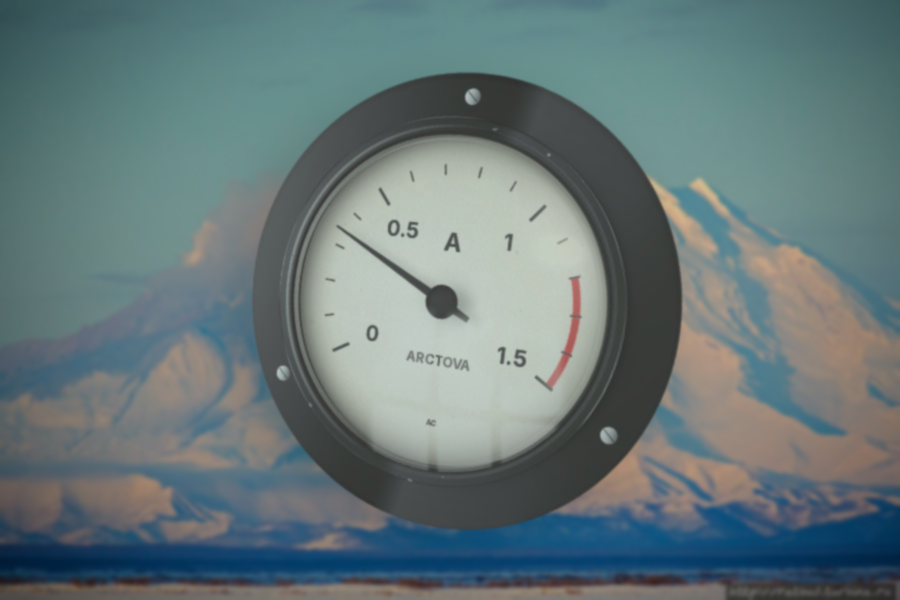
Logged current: 0.35 (A)
